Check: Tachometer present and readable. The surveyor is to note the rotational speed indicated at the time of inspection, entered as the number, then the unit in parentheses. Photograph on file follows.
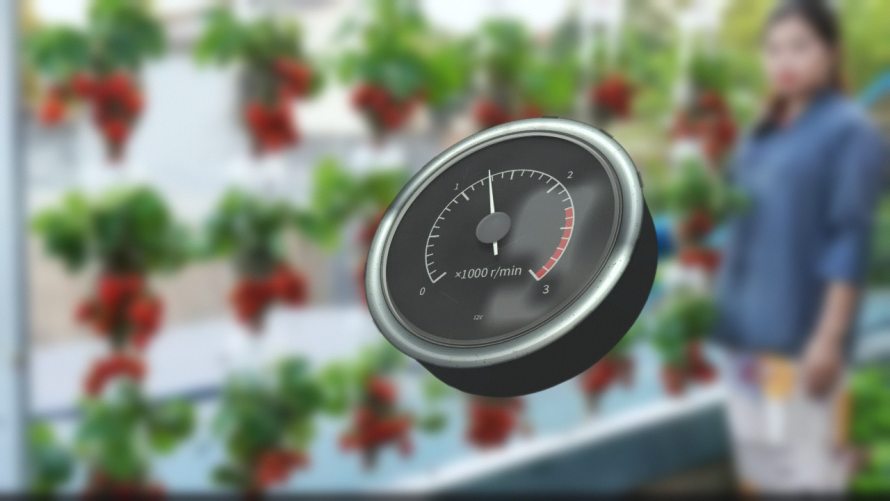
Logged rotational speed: 1300 (rpm)
